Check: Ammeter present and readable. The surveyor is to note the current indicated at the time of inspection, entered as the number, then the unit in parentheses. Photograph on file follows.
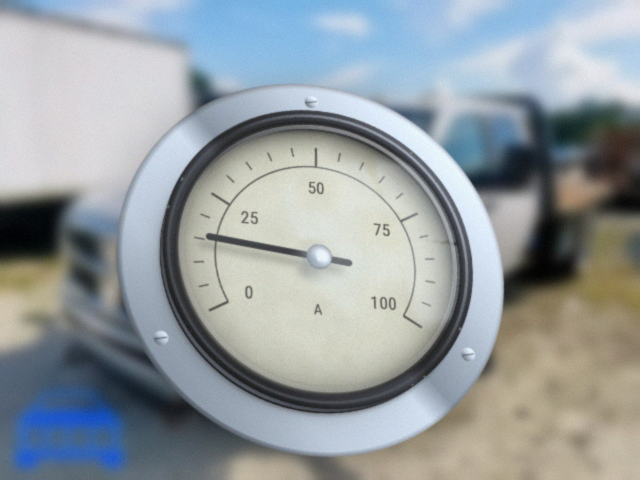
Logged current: 15 (A)
